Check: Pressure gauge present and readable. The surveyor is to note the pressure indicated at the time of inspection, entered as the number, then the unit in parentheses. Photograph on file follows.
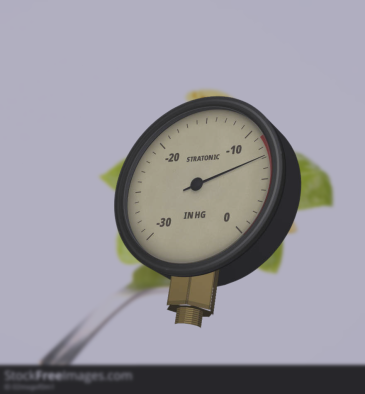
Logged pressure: -7 (inHg)
